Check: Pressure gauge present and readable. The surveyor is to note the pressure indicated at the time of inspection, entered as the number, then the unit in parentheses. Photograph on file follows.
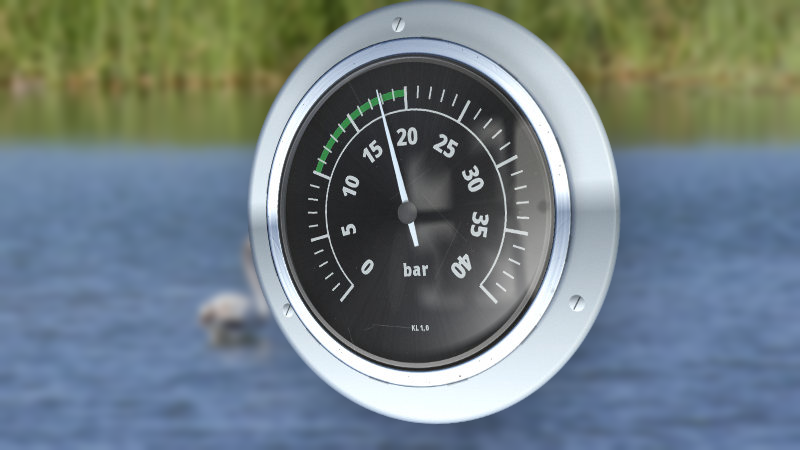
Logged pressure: 18 (bar)
